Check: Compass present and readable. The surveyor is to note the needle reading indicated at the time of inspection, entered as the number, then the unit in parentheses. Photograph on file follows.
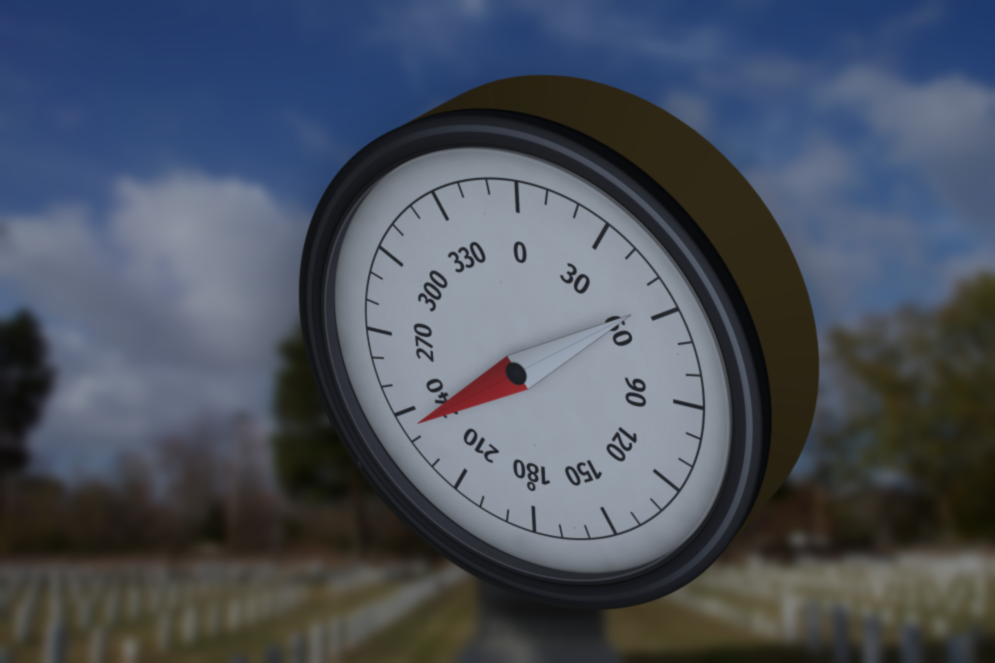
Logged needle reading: 235 (°)
